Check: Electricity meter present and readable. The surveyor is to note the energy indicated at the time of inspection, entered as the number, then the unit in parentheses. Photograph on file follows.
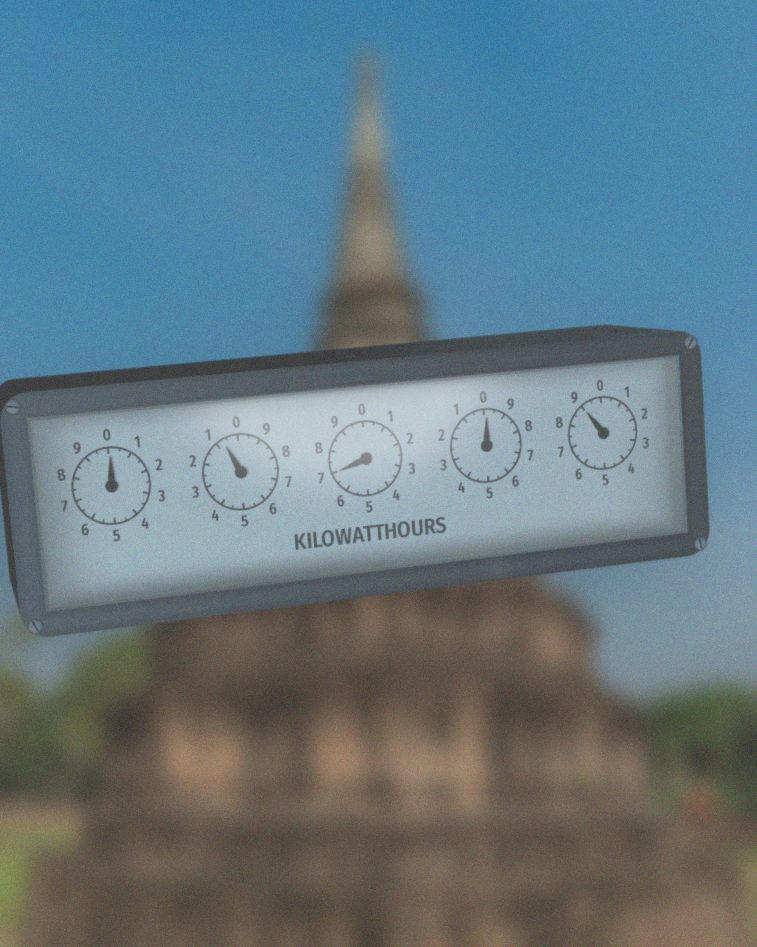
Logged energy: 699 (kWh)
